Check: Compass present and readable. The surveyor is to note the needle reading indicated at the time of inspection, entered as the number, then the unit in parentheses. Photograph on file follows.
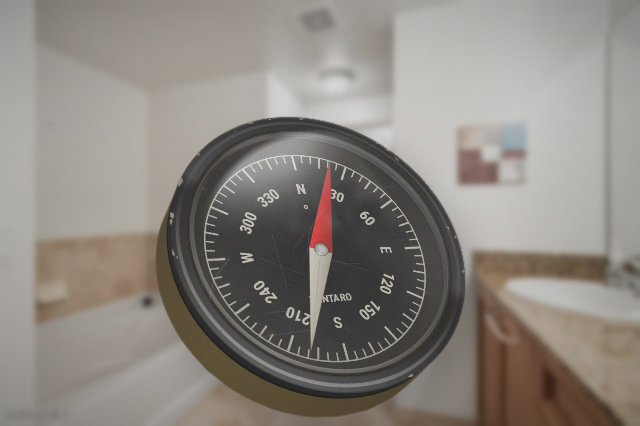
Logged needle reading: 20 (°)
